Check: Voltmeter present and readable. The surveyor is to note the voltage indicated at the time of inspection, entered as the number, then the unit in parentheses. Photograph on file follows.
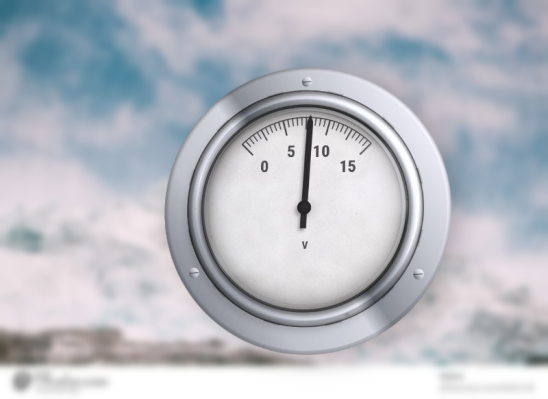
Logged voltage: 8 (V)
